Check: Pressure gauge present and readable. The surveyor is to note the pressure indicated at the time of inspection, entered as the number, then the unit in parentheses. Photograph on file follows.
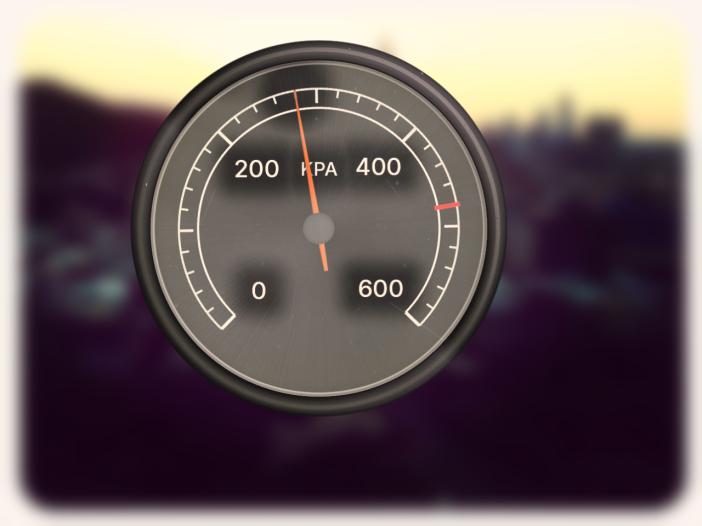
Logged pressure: 280 (kPa)
